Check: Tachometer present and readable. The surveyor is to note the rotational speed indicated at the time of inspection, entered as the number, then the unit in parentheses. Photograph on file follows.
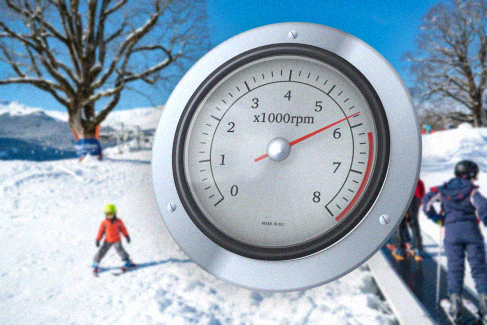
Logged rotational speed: 5800 (rpm)
